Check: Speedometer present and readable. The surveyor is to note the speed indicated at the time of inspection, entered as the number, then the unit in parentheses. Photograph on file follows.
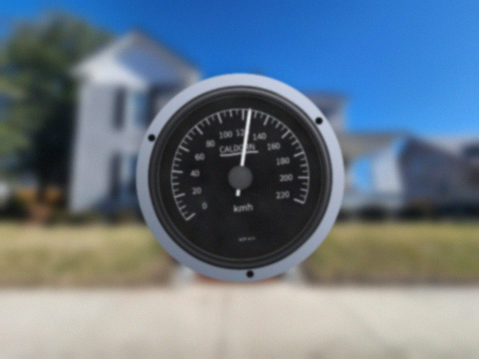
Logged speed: 125 (km/h)
